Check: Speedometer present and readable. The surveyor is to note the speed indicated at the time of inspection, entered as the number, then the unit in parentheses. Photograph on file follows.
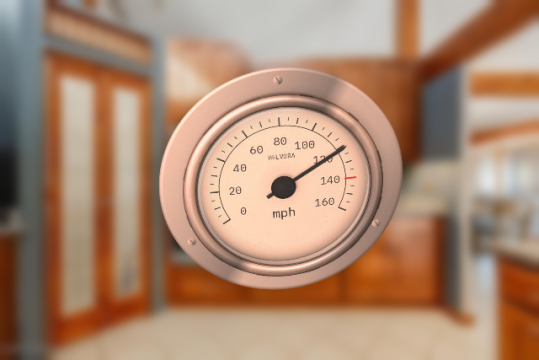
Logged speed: 120 (mph)
